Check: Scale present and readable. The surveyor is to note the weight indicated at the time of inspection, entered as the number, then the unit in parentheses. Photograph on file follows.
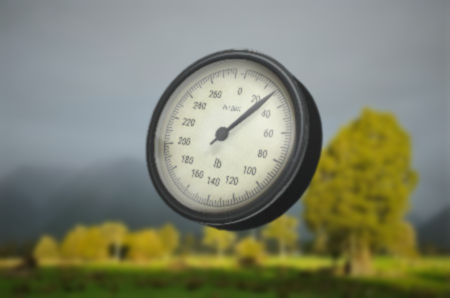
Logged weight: 30 (lb)
